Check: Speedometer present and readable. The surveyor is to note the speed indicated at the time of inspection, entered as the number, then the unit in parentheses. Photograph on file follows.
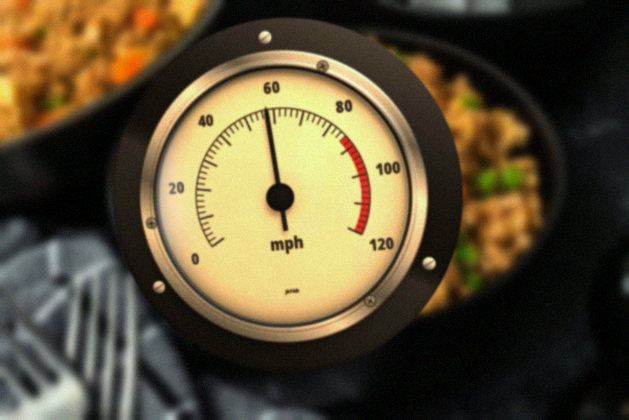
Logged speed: 58 (mph)
